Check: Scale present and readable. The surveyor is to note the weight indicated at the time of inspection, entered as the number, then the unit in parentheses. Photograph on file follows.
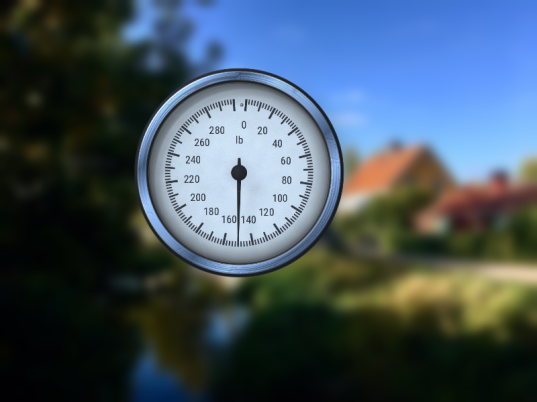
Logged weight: 150 (lb)
